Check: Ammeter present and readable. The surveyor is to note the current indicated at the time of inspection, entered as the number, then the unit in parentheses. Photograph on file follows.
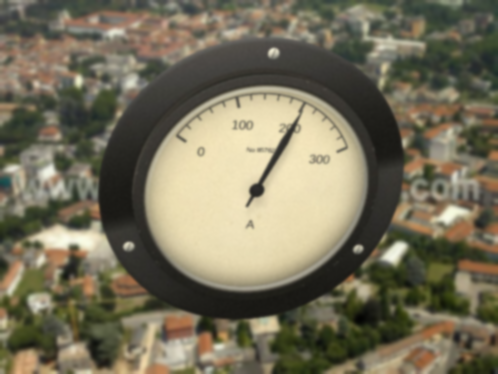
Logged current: 200 (A)
